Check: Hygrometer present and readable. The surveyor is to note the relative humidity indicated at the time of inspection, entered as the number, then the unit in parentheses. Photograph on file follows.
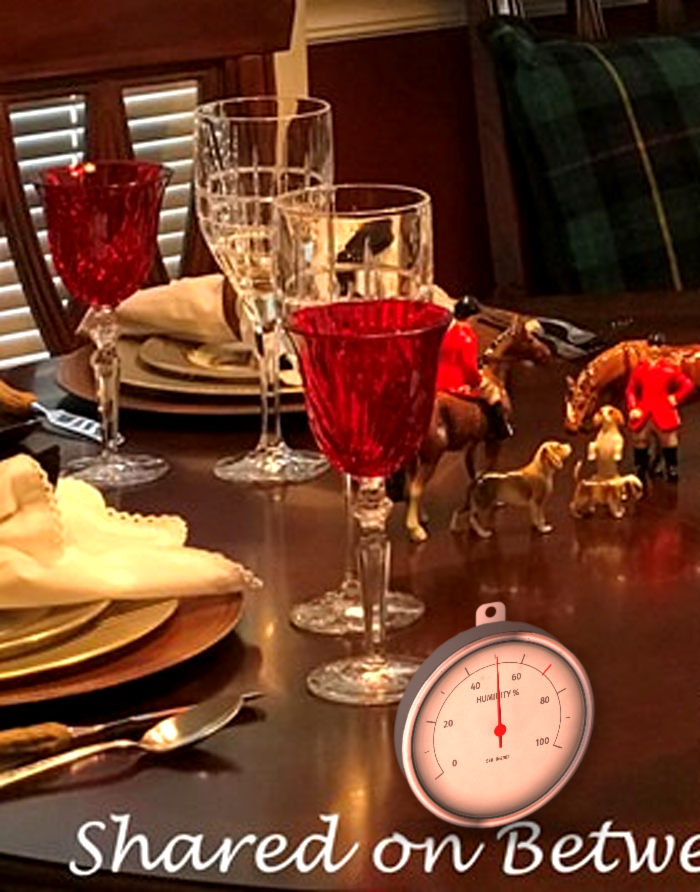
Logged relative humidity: 50 (%)
